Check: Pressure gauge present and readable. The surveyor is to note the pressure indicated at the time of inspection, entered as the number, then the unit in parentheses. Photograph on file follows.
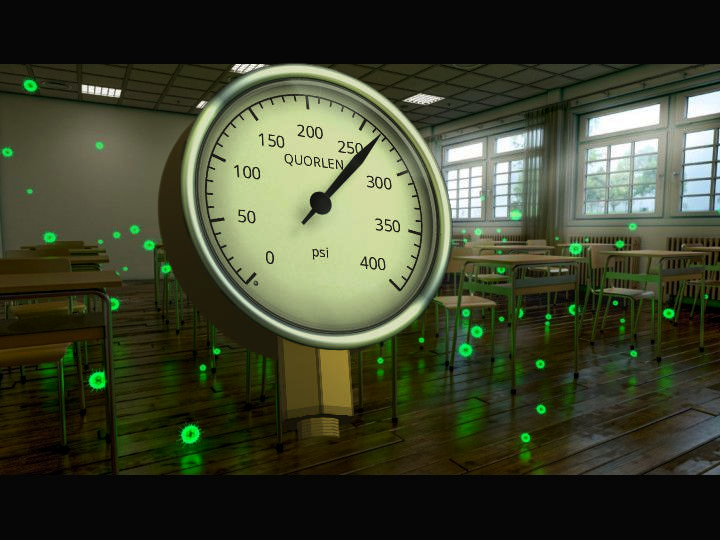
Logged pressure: 265 (psi)
